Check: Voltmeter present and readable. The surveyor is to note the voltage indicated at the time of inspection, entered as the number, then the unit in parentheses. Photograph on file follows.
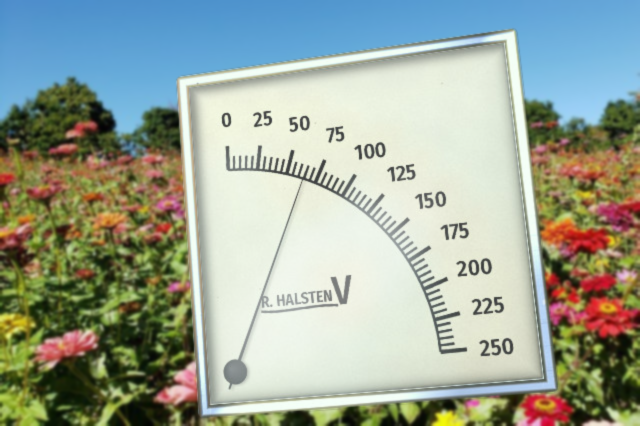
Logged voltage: 65 (V)
